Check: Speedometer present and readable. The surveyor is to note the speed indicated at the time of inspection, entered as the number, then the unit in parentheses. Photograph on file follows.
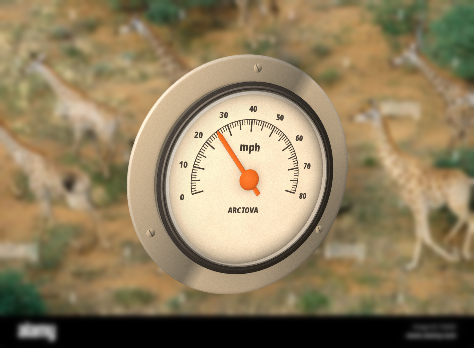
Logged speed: 25 (mph)
